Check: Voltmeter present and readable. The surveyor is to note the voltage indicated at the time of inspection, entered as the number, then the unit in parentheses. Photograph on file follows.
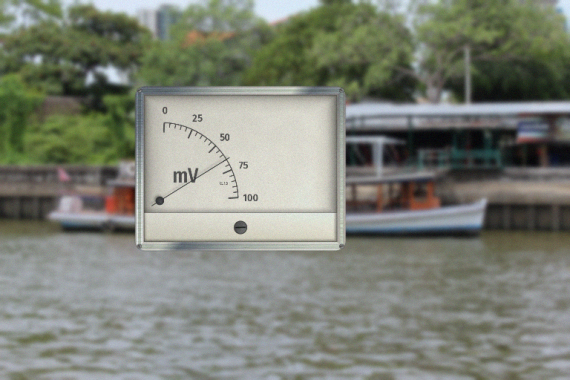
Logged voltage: 65 (mV)
